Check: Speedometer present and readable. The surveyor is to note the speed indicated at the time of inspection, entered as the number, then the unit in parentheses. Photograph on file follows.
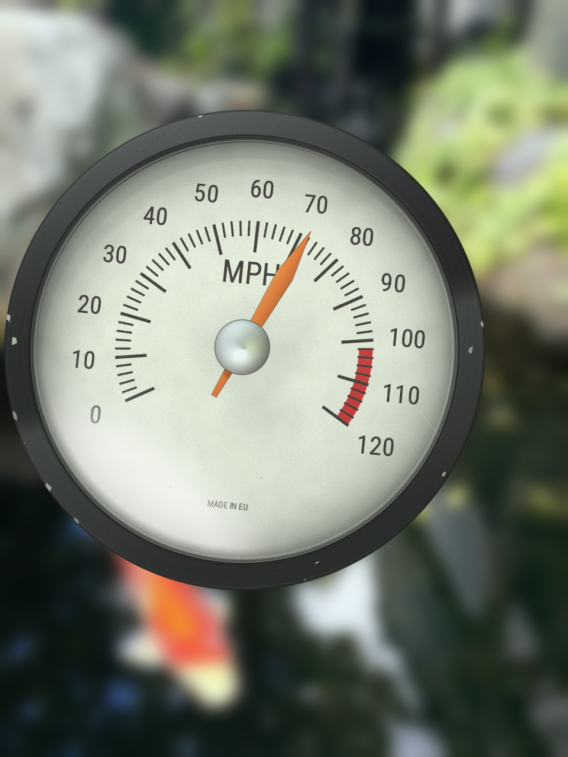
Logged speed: 72 (mph)
